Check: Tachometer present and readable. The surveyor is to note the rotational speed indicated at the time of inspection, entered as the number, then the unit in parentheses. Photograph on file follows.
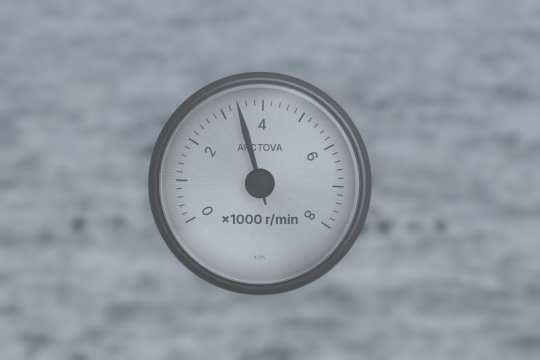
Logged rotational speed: 3400 (rpm)
